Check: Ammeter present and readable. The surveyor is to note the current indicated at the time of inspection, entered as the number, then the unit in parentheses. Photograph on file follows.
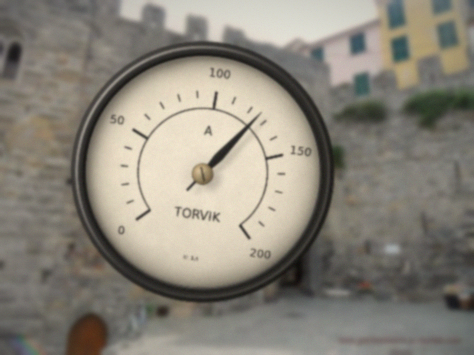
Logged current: 125 (A)
